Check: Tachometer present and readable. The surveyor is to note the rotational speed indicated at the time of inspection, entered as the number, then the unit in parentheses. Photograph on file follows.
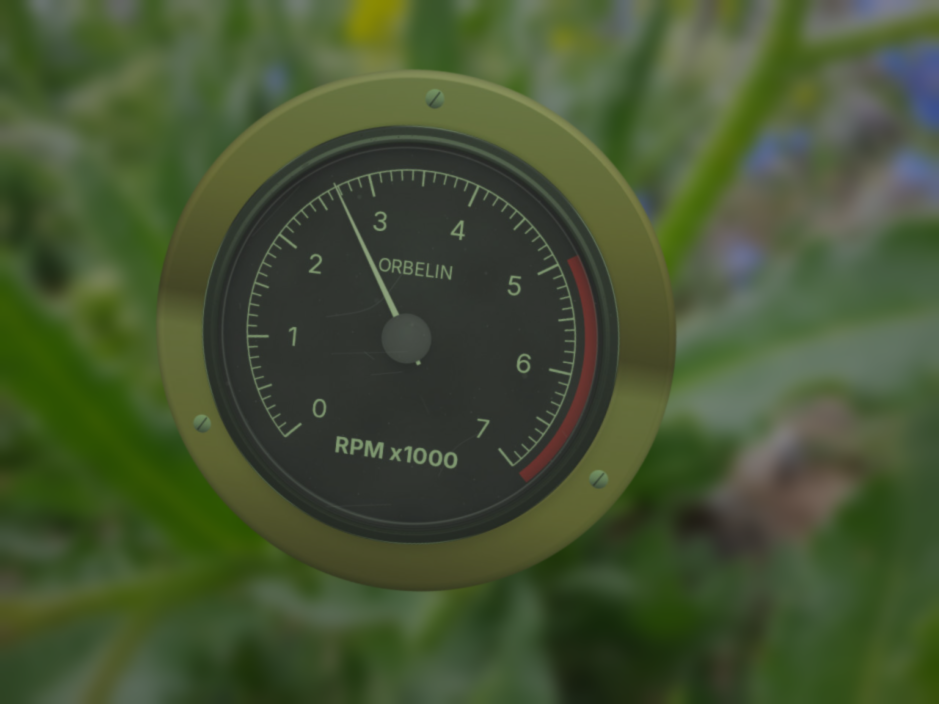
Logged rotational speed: 2700 (rpm)
